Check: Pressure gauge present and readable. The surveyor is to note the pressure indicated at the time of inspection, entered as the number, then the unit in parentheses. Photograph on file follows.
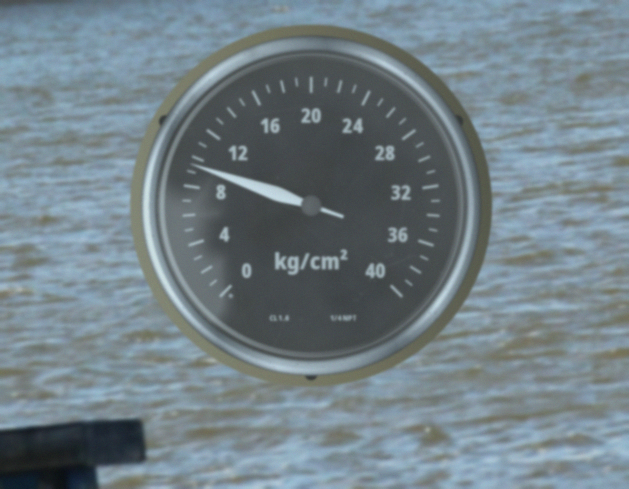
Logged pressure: 9.5 (kg/cm²)
